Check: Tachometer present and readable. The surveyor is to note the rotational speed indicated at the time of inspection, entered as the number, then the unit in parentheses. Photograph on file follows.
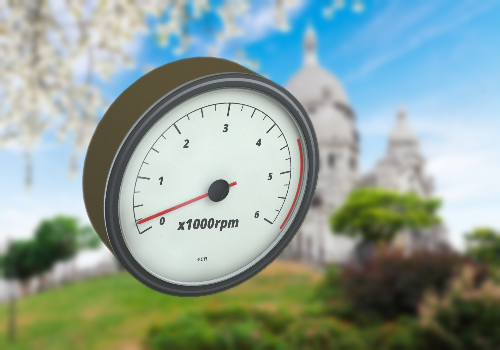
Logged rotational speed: 250 (rpm)
